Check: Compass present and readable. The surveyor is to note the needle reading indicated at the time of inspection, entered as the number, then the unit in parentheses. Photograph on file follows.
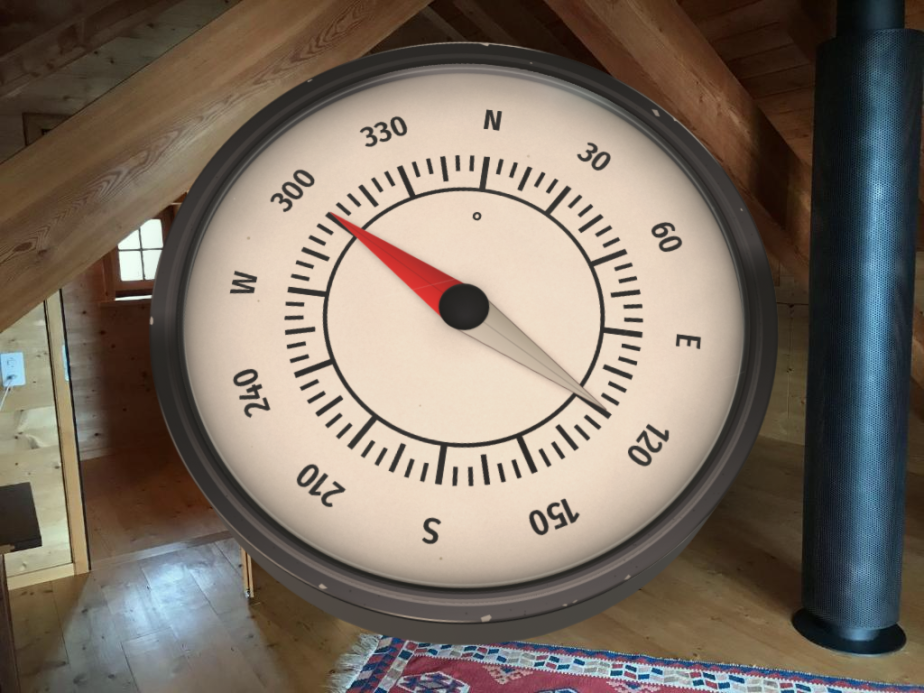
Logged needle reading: 300 (°)
